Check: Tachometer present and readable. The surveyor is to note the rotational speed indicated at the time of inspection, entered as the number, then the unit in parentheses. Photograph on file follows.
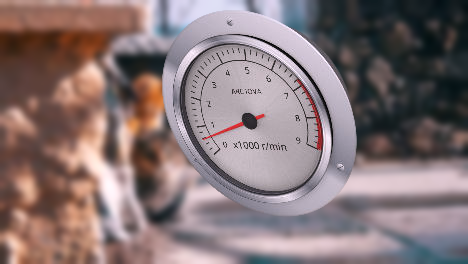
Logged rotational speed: 600 (rpm)
